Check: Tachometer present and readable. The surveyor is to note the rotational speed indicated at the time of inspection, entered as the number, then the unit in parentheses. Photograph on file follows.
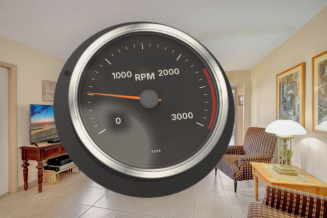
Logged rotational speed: 500 (rpm)
